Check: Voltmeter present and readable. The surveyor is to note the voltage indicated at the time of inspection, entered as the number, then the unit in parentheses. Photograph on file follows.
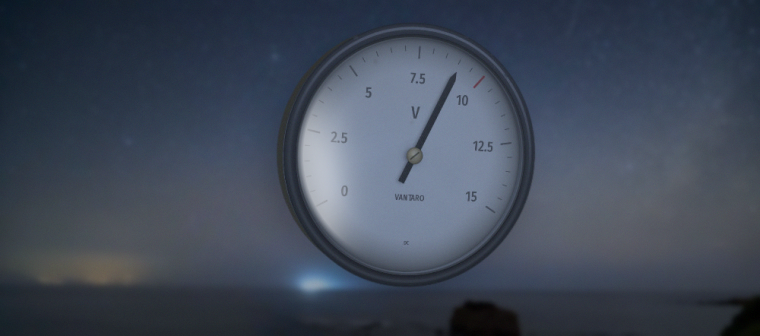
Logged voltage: 9 (V)
